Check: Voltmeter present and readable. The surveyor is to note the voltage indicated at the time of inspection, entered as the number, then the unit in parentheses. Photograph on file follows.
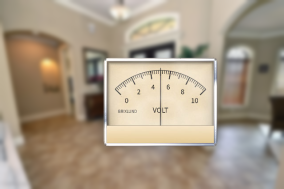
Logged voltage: 5 (V)
